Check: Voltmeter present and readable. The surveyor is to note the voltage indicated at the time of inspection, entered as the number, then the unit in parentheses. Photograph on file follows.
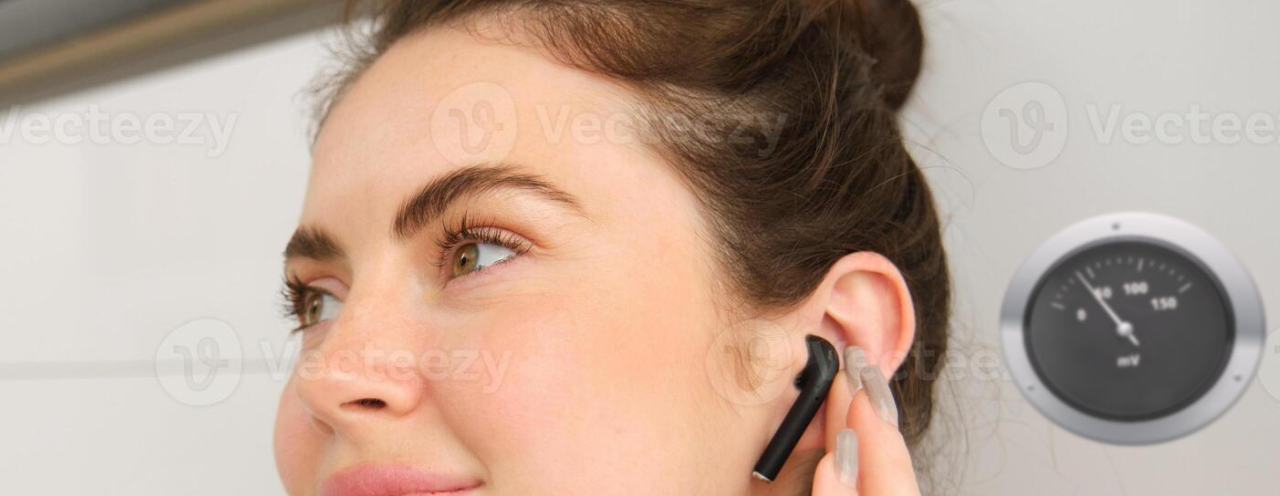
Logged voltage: 40 (mV)
